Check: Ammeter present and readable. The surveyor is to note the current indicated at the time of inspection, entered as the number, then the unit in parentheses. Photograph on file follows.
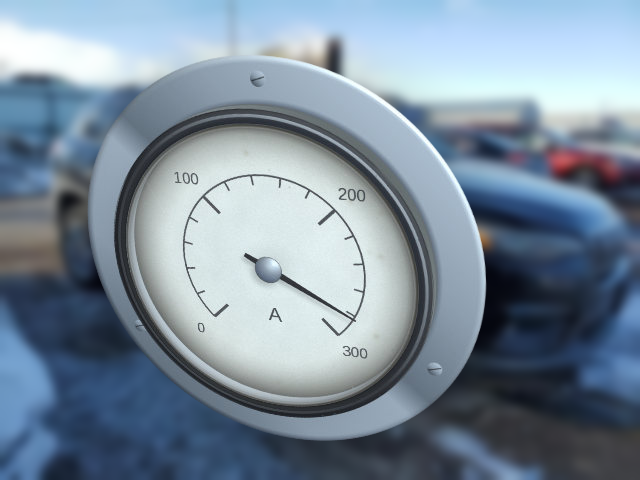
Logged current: 280 (A)
